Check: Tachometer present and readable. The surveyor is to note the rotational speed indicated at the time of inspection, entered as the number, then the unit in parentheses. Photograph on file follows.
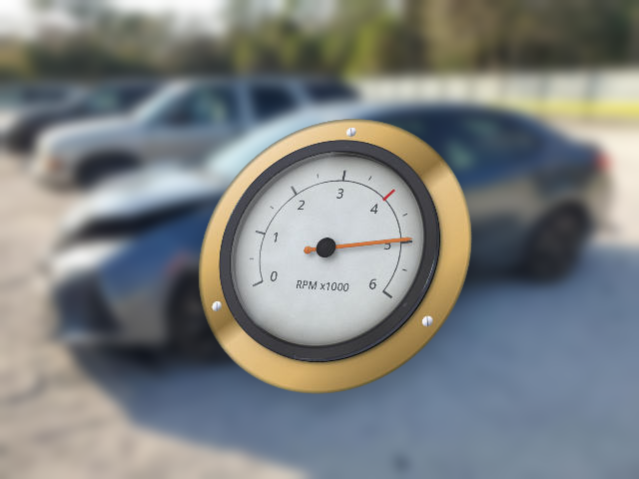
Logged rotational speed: 5000 (rpm)
